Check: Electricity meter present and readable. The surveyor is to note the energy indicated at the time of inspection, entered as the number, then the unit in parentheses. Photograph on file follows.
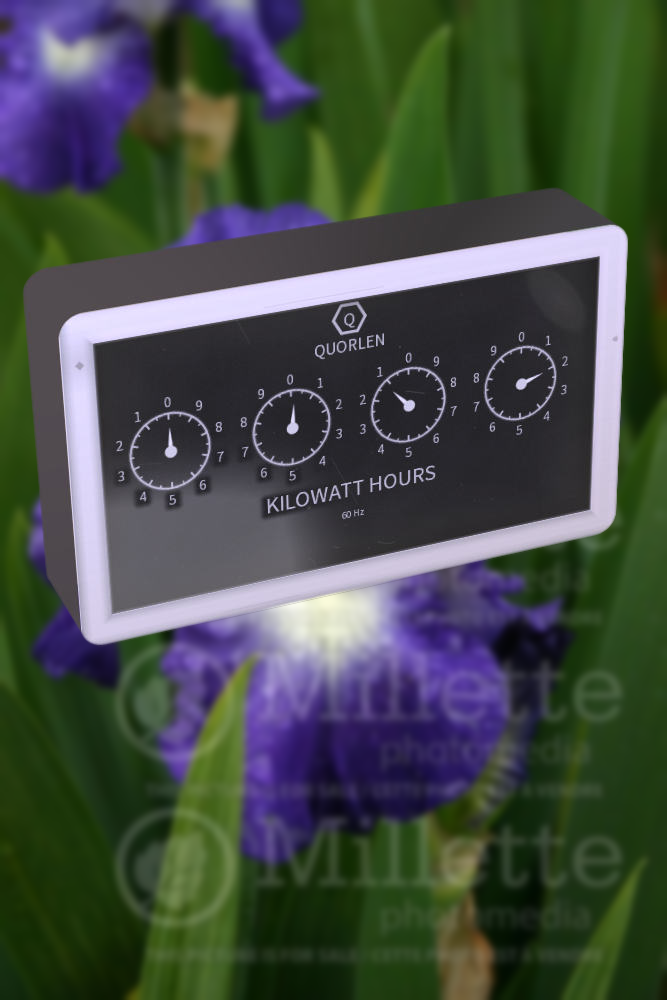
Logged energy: 12 (kWh)
